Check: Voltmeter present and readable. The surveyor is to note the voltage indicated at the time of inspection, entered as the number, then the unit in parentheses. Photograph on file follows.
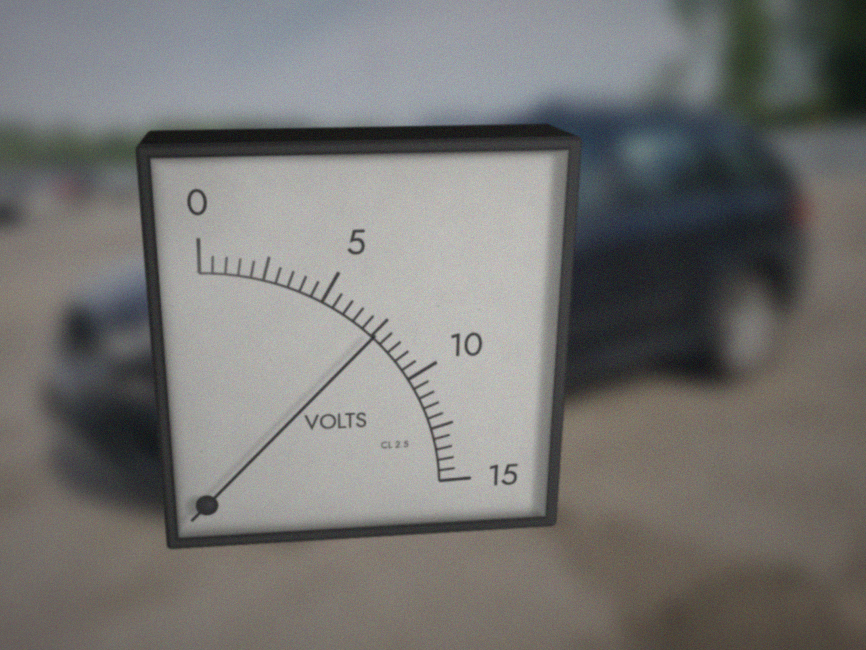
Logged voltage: 7.5 (V)
